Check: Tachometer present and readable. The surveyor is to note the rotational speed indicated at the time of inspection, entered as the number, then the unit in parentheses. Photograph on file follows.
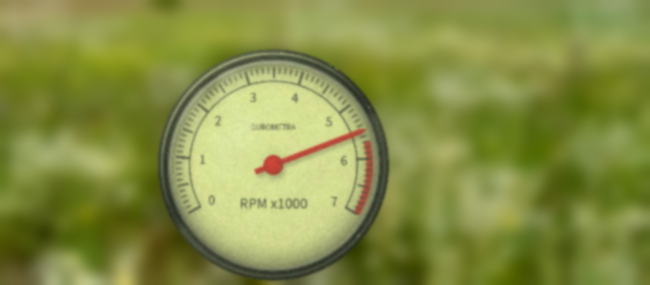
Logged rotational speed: 5500 (rpm)
